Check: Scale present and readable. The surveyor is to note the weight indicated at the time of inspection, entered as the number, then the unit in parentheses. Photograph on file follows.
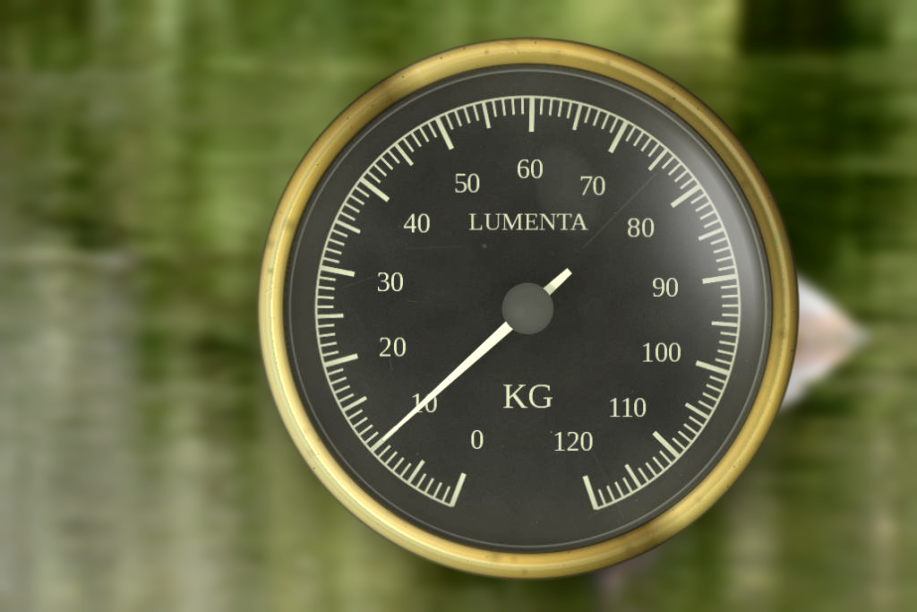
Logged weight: 10 (kg)
